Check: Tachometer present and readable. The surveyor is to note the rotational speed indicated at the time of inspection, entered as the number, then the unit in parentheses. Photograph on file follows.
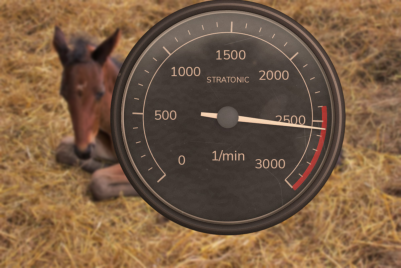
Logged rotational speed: 2550 (rpm)
